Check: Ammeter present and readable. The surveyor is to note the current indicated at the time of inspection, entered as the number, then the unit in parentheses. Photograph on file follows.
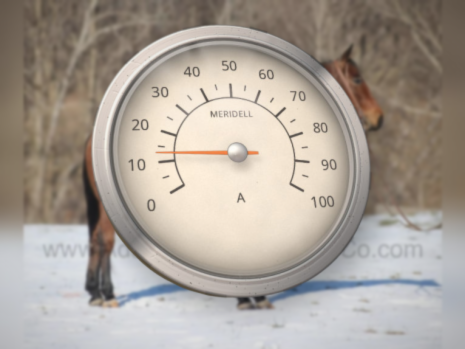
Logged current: 12.5 (A)
